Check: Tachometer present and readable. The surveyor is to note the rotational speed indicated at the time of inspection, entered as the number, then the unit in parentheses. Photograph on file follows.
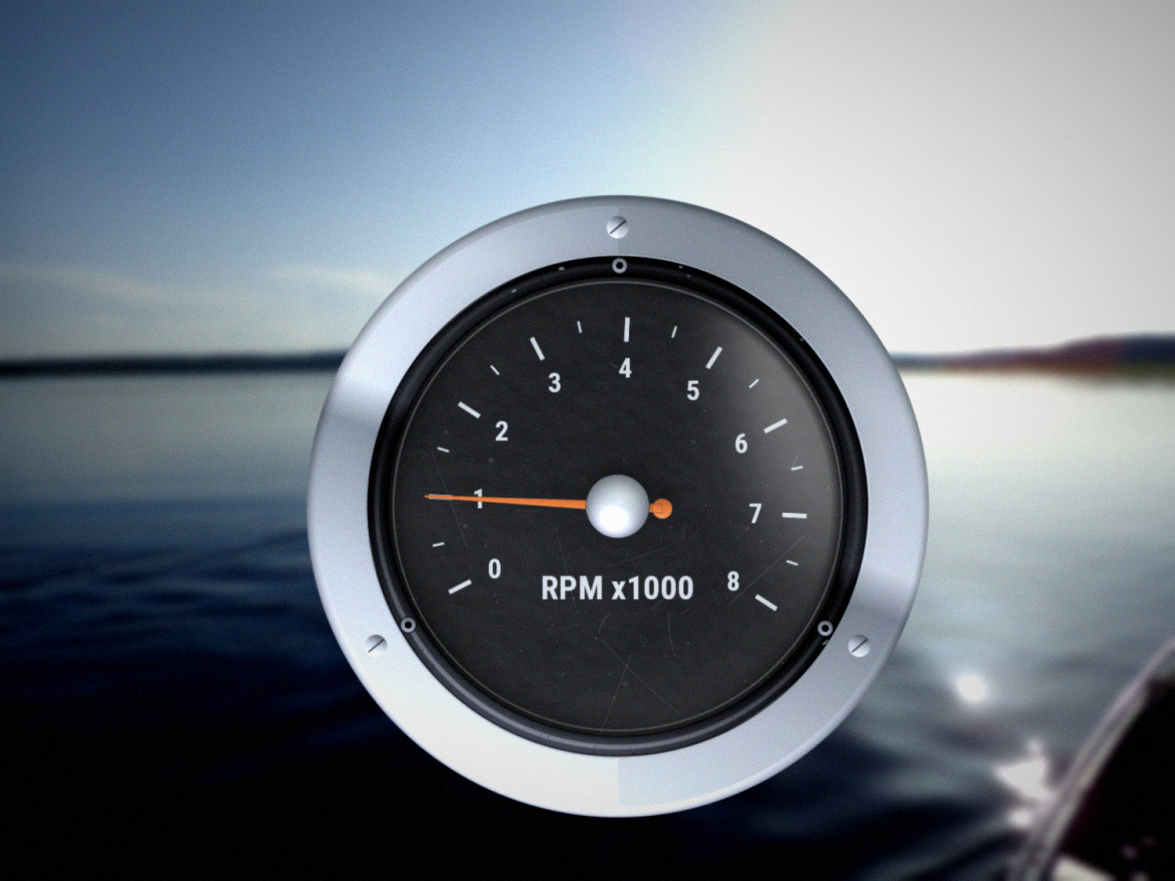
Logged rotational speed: 1000 (rpm)
